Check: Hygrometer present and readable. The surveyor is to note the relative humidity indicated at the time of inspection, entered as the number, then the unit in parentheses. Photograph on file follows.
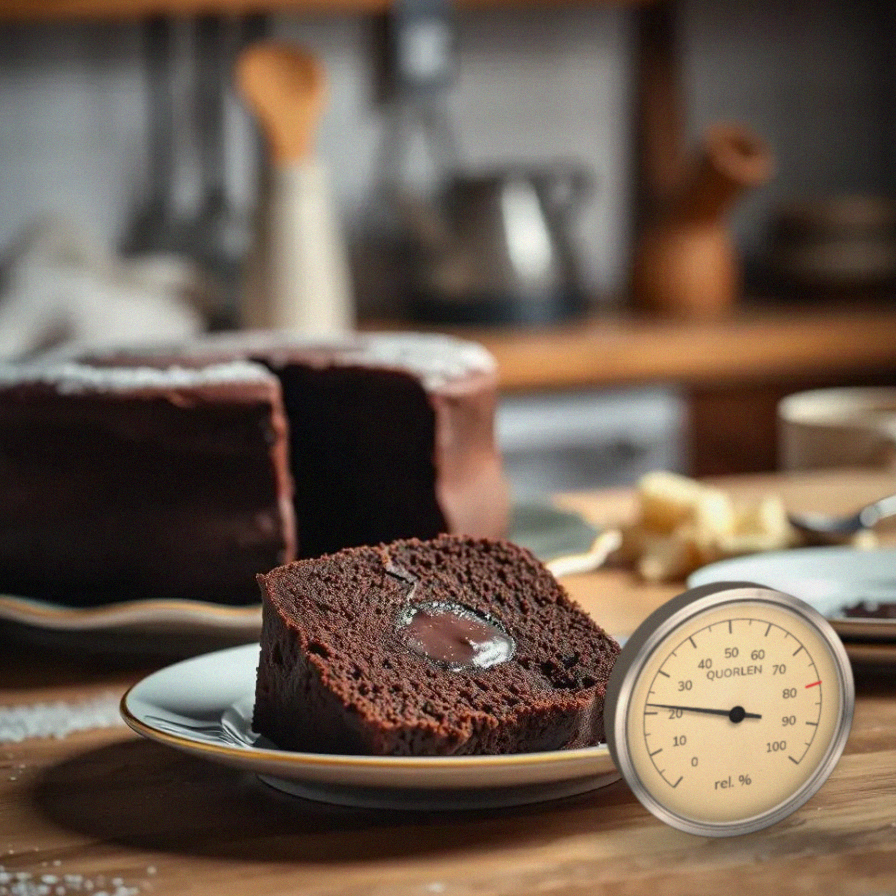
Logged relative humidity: 22.5 (%)
